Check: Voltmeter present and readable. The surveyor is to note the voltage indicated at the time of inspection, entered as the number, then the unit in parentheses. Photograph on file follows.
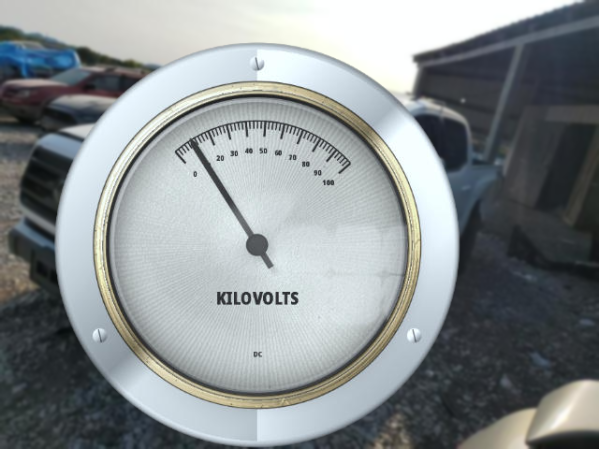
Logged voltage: 10 (kV)
